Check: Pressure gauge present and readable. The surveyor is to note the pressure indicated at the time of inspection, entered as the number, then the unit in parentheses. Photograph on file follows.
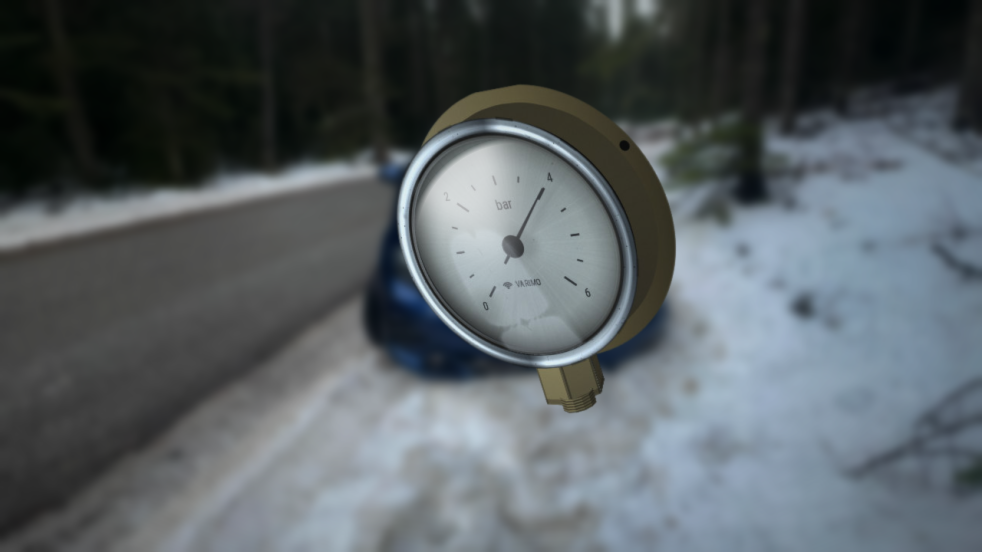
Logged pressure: 4 (bar)
